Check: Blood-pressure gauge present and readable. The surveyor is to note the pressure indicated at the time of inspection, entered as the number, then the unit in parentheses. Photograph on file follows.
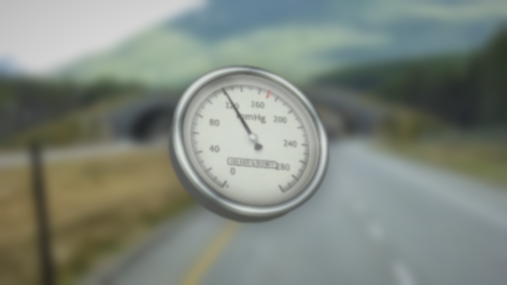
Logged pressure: 120 (mmHg)
